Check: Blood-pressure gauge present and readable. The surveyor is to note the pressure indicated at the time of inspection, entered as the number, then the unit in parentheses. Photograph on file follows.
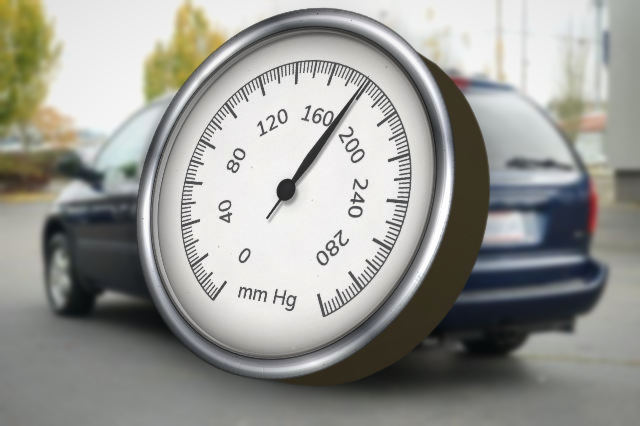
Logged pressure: 180 (mmHg)
